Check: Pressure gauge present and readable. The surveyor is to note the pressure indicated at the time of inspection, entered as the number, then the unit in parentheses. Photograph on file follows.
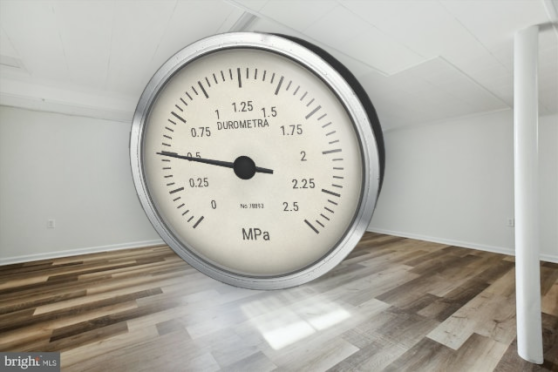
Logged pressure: 0.5 (MPa)
